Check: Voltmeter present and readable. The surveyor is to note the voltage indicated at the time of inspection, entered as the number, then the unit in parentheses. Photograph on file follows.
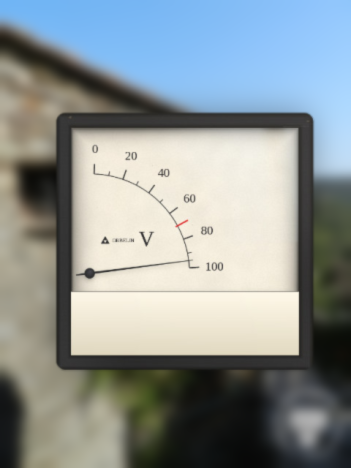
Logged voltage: 95 (V)
